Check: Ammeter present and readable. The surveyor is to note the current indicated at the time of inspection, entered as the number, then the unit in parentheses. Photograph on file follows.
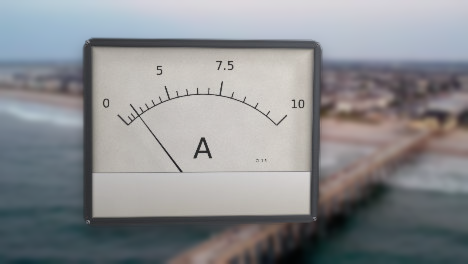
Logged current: 2.5 (A)
